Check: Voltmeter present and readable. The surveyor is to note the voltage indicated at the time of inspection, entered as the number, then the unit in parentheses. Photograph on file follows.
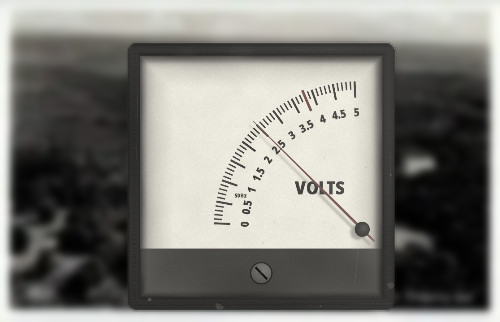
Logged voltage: 2.5 (V)
